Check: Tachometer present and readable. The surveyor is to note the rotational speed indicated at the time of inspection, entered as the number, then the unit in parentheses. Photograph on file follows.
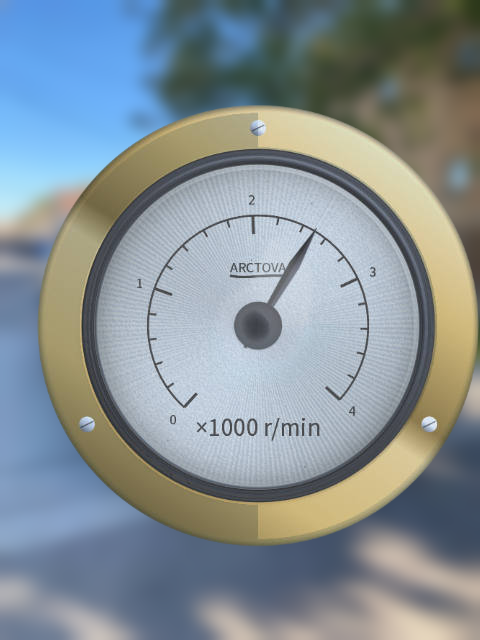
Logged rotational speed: 2500 (rpm)
